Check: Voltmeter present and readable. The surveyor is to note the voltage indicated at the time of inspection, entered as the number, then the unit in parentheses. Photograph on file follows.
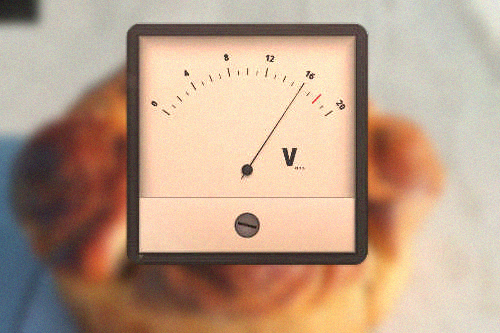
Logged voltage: 16 (V)
